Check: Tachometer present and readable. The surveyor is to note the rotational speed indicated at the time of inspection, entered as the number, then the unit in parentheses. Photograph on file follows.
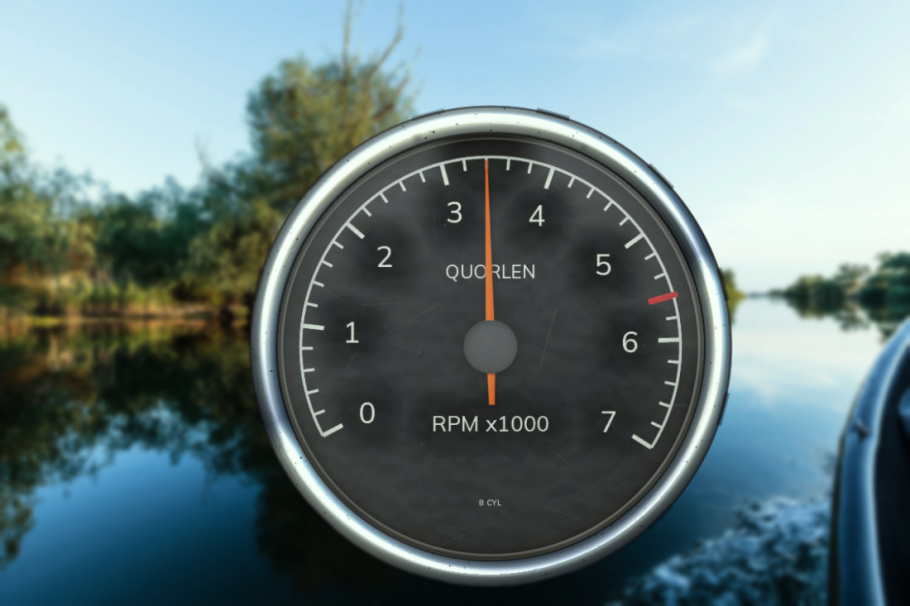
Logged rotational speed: 3400 (rpm)
